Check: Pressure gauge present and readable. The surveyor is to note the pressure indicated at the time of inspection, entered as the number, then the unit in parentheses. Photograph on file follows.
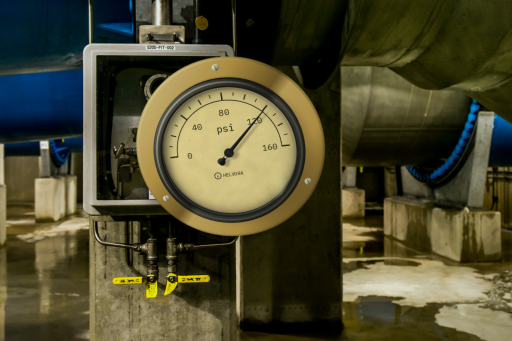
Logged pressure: 120 (psi)
